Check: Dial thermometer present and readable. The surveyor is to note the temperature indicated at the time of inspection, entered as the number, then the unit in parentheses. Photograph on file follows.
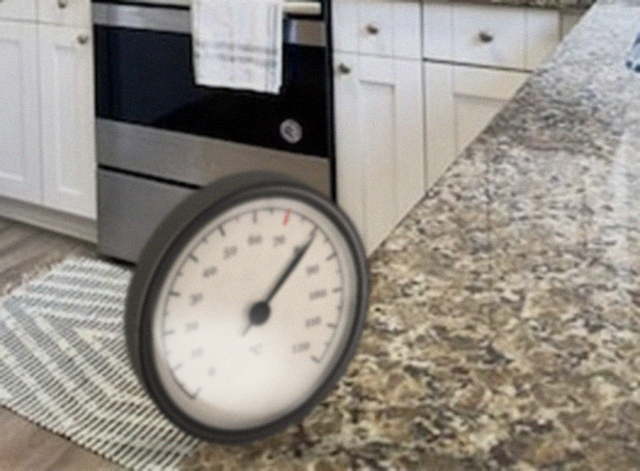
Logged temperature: 80 (°C)
